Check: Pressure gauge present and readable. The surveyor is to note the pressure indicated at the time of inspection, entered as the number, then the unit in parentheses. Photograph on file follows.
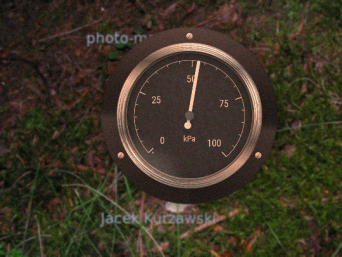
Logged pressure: 52.5 (kPa)
